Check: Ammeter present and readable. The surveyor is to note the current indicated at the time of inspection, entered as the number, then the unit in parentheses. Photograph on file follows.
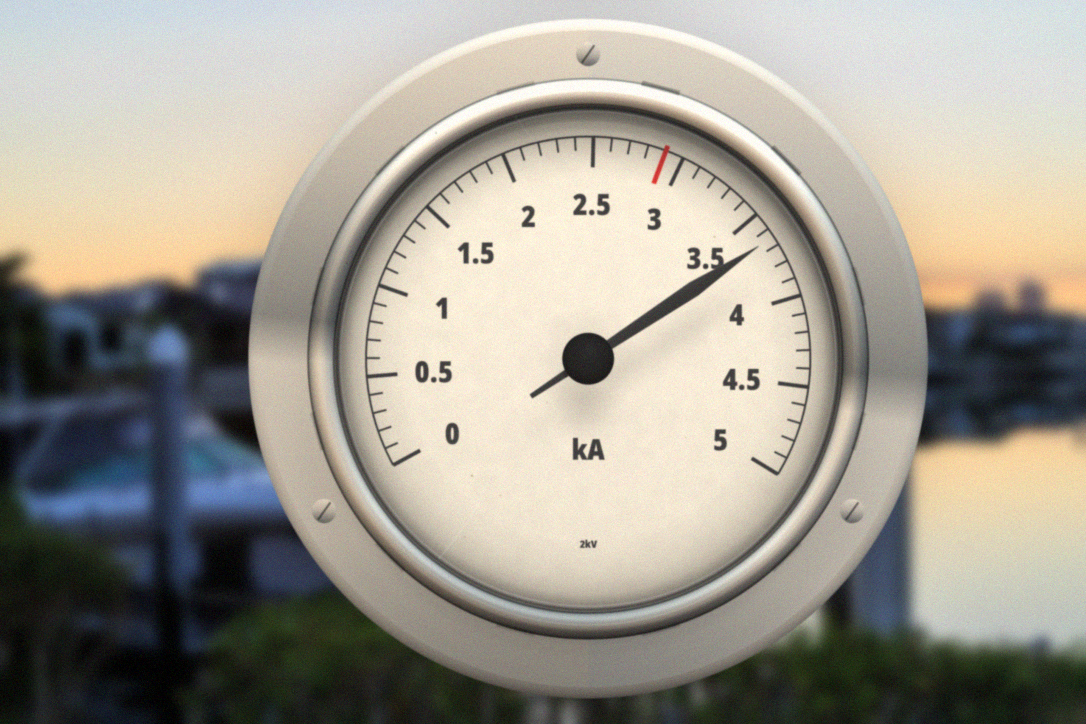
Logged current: 3.65 (kA)
